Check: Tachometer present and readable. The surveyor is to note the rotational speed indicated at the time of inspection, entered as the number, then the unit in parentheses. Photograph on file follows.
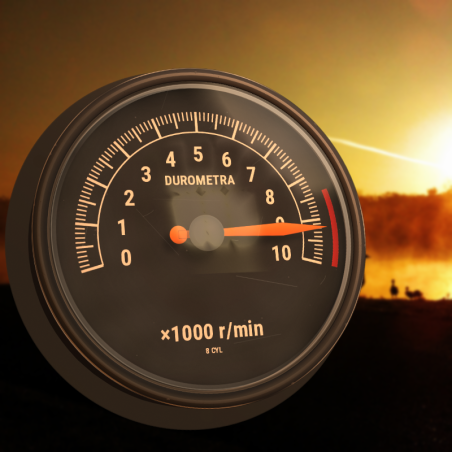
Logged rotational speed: 9200 (rpm)
